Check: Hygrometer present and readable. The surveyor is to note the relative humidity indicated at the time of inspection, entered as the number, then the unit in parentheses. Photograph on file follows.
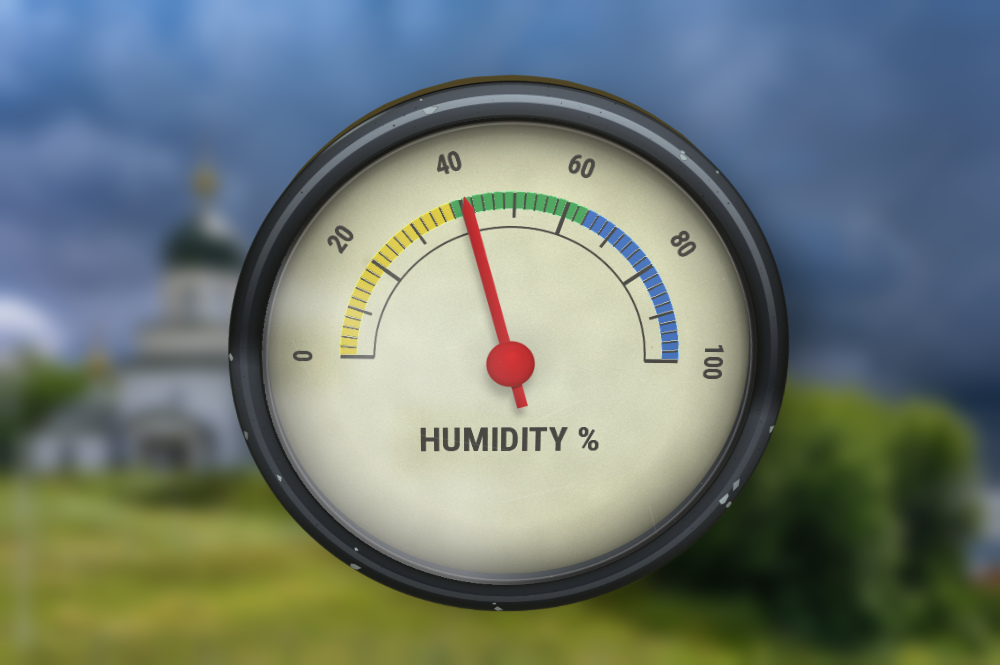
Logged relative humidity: 41 (%)
